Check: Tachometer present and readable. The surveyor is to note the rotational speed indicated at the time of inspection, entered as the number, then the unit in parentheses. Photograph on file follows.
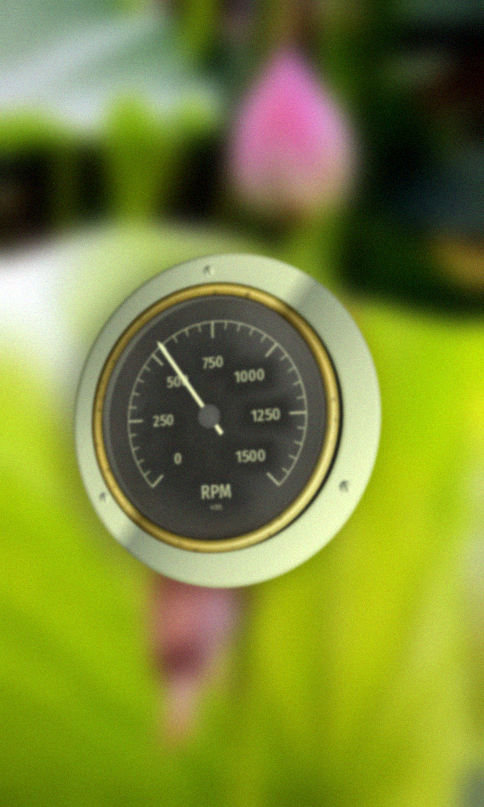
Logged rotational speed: 550 (rpm)
